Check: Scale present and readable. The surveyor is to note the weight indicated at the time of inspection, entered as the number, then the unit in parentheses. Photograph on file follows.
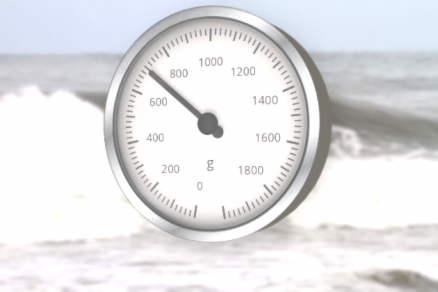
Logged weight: 700 (g)
